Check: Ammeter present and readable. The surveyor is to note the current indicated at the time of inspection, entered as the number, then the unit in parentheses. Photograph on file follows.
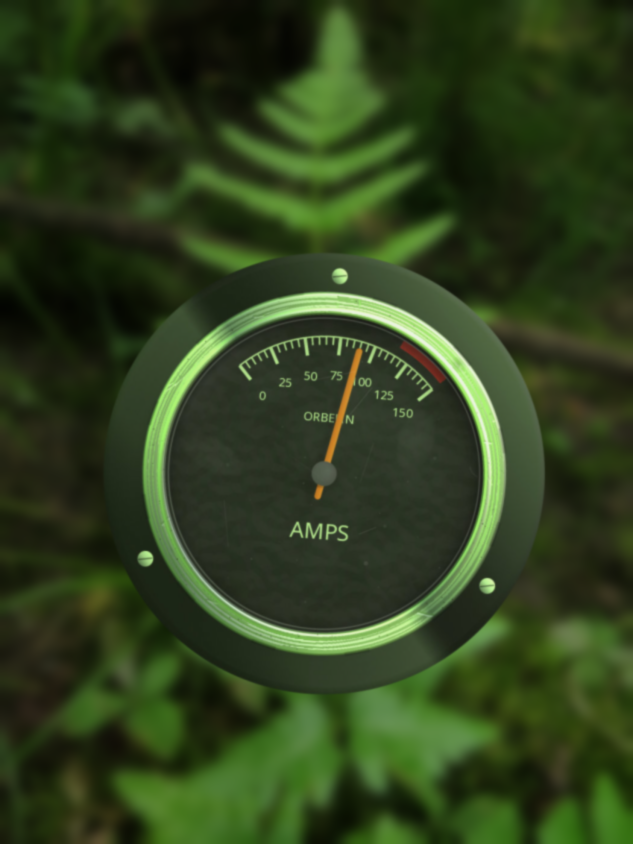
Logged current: 90 (A)
